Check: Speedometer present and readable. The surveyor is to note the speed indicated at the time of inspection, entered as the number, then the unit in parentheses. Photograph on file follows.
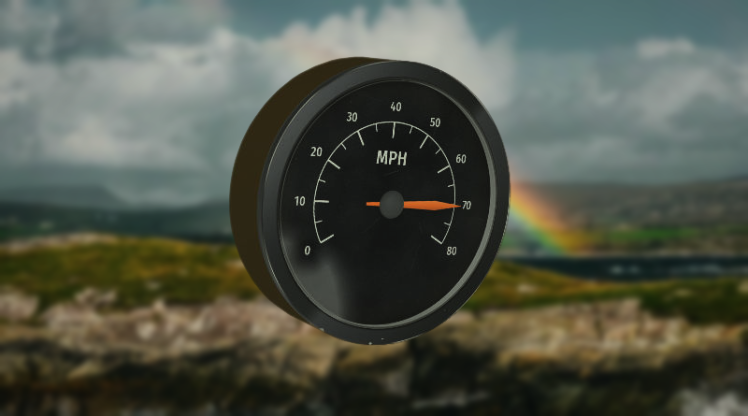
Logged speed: 70 (mph)
